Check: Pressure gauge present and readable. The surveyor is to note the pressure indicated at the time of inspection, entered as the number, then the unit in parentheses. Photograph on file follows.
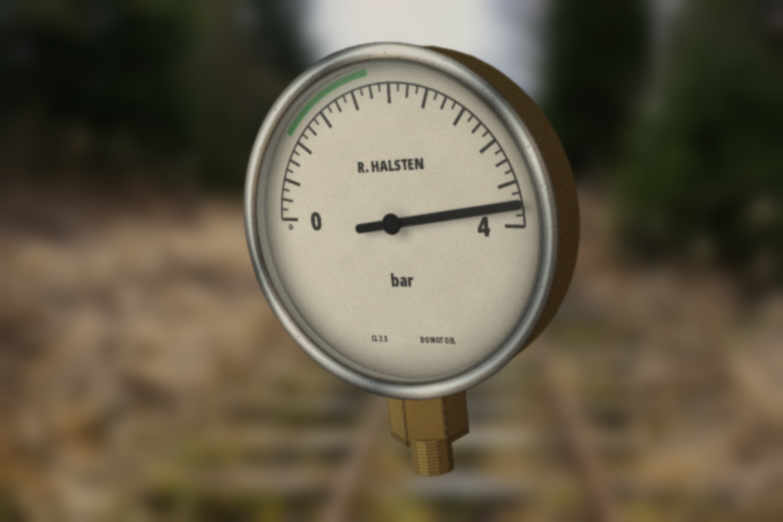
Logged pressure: 3.8 (bar)
